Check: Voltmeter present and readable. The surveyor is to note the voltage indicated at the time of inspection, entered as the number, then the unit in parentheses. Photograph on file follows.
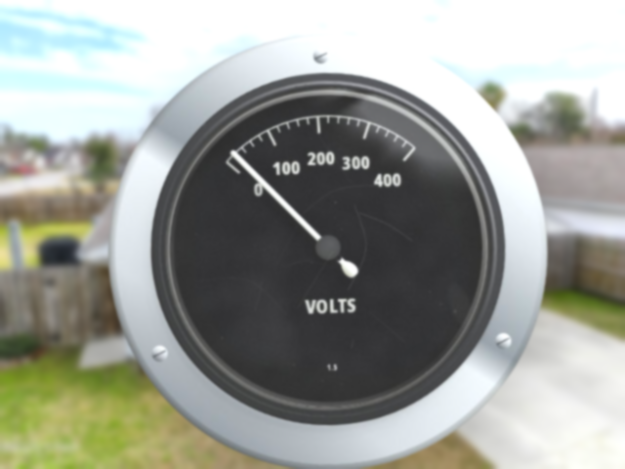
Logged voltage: 20 (V)
